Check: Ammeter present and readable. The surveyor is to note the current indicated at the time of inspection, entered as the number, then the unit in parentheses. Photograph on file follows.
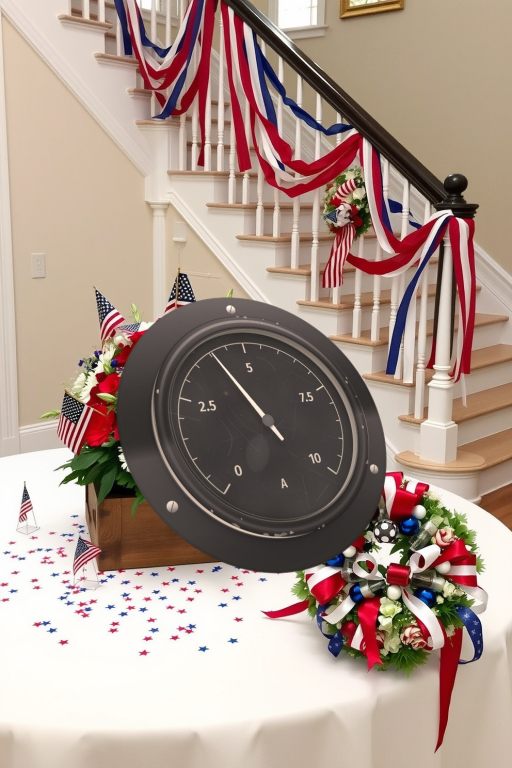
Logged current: 4 (A)
